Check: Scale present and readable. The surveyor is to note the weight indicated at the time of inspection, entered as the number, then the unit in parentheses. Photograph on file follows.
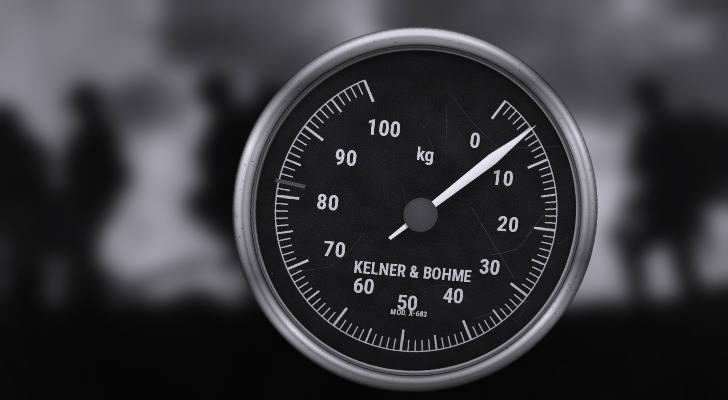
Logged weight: 5 (kg)
